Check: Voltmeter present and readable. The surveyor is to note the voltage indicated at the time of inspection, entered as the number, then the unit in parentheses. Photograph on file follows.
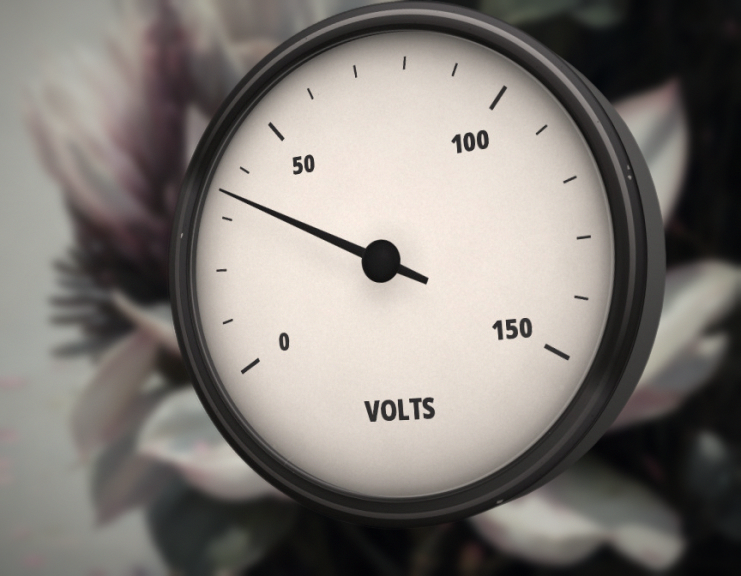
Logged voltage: 35 (V)
